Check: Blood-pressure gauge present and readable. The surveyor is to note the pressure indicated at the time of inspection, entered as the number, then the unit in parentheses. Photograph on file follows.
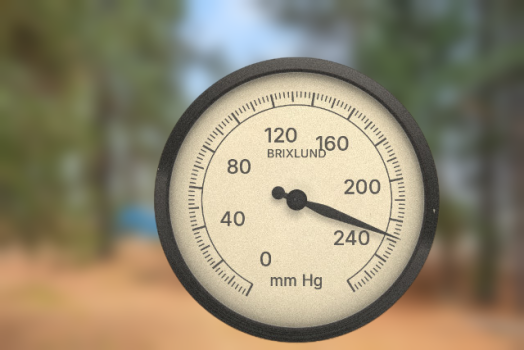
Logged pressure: 228 (mmHg)
